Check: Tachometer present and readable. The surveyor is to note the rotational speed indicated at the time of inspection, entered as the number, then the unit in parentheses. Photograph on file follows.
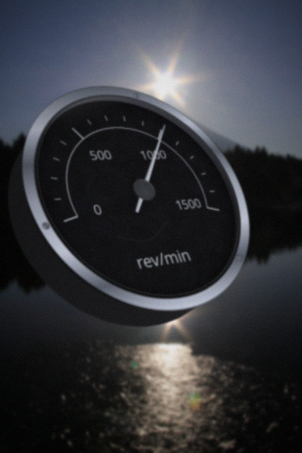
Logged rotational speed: 1000 (rpm)
